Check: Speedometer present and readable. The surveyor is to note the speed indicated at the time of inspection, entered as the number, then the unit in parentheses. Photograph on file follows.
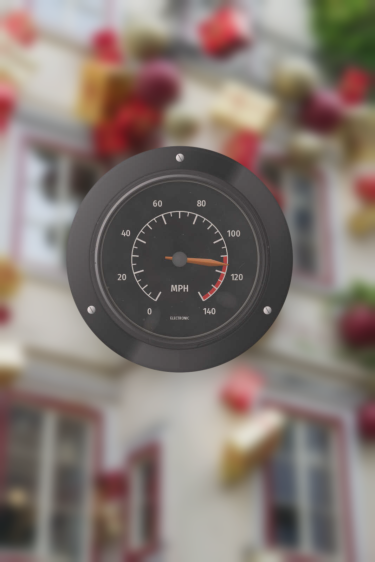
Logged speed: 115 (mph)
